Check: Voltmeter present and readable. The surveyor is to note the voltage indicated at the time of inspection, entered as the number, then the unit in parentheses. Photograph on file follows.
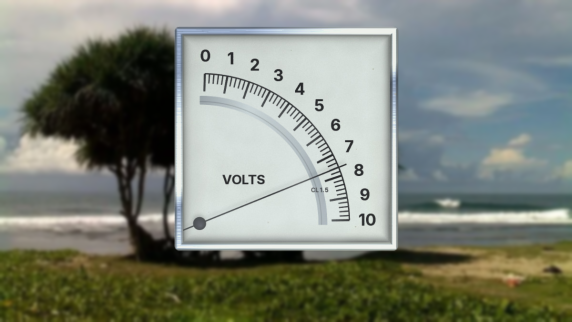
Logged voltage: 7.6 (V)
